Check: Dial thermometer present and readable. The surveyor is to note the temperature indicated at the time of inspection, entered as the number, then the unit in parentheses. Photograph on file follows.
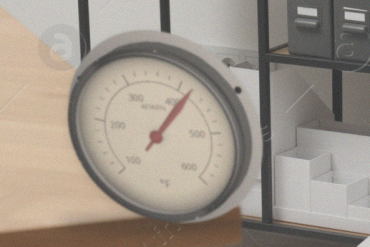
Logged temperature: 420 (°F)
